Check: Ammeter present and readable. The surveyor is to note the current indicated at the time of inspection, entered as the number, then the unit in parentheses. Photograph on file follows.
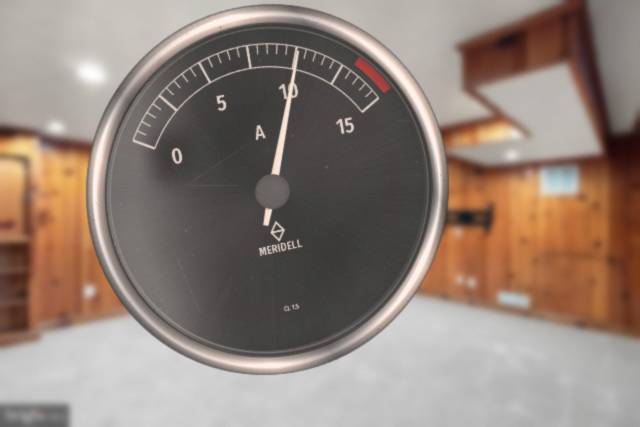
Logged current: 10 (A)
